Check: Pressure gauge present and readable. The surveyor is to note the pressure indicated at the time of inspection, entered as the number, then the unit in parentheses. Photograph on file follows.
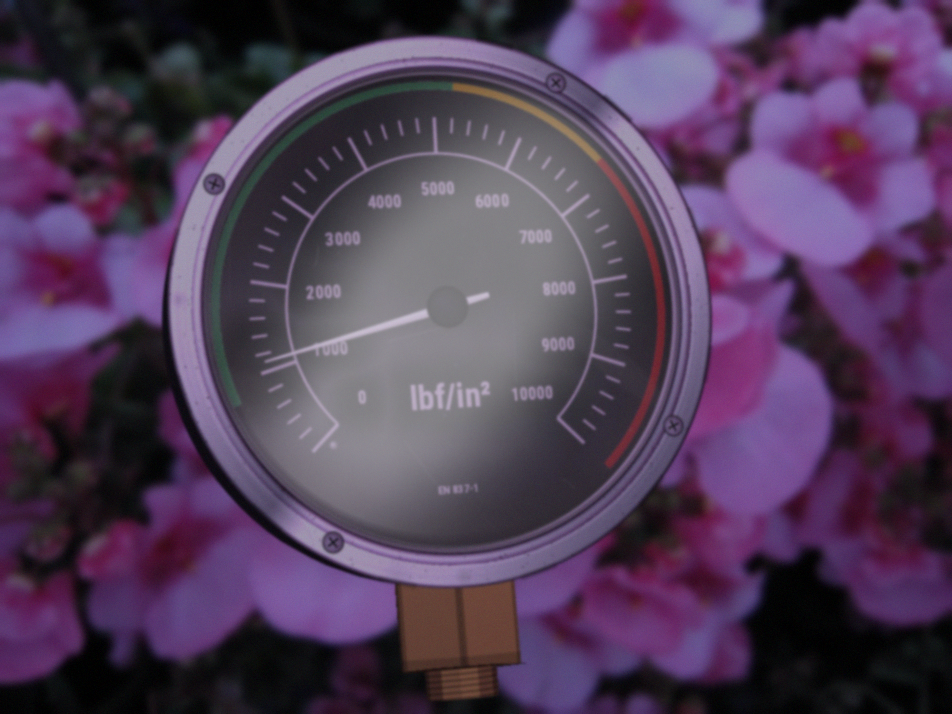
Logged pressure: 1100 (psi)
